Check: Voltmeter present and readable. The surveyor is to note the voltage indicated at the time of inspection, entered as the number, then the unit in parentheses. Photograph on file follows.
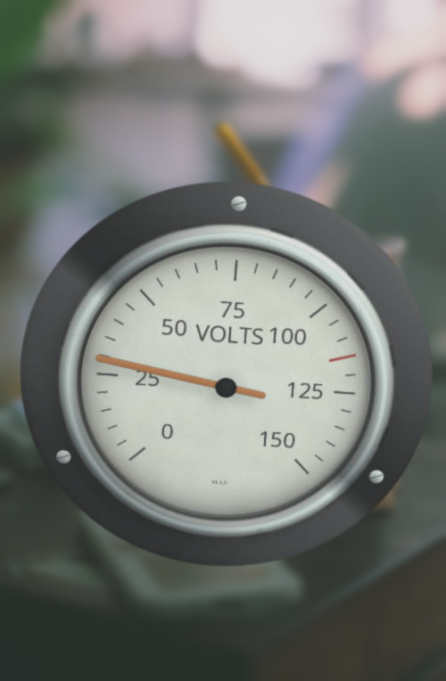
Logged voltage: 30 (V)
